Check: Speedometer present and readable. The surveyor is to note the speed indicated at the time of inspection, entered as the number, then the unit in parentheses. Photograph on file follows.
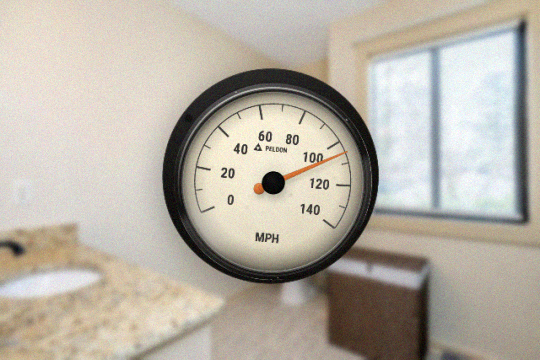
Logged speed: 105 (mph)
